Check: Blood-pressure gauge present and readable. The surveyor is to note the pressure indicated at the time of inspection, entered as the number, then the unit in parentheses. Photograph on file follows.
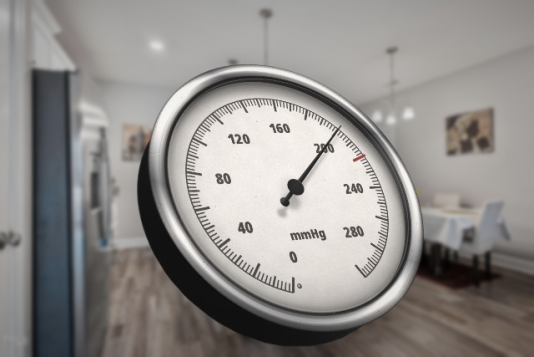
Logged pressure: 200 (mmHg)
